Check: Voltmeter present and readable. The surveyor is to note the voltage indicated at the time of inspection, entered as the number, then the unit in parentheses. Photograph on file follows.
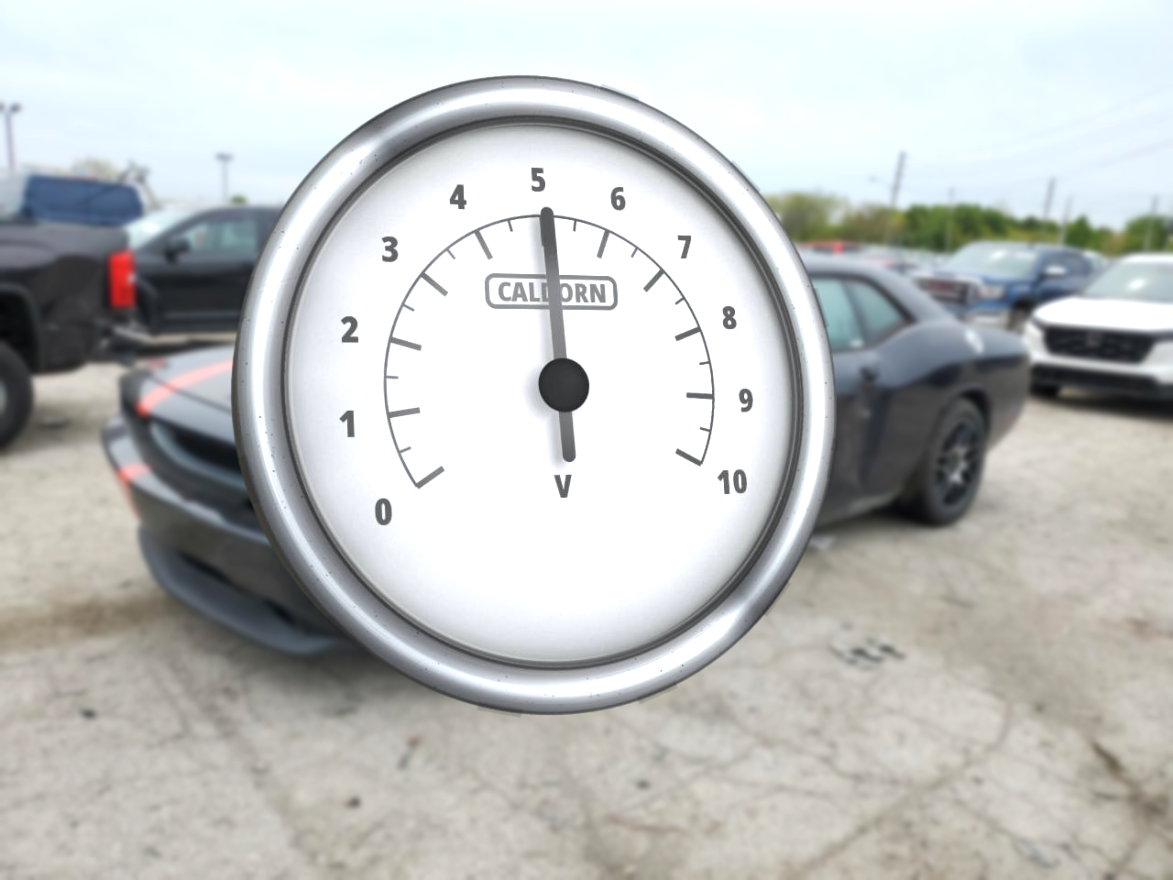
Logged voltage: 5 (V)
